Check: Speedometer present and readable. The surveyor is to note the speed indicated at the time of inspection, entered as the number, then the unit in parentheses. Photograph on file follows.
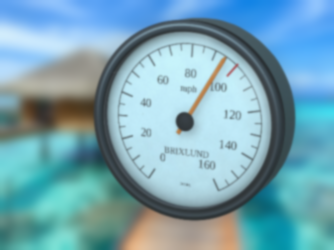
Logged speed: 95 (mph)
